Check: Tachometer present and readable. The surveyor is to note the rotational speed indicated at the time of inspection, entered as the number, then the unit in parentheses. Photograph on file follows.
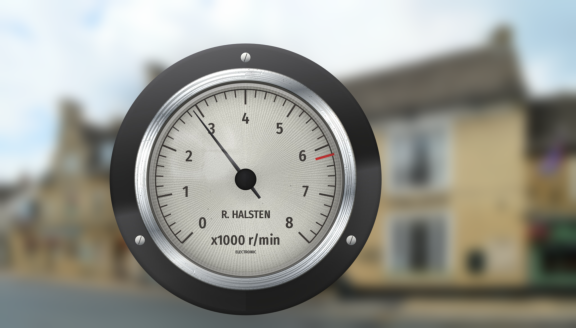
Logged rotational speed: 2900 (rpm)
